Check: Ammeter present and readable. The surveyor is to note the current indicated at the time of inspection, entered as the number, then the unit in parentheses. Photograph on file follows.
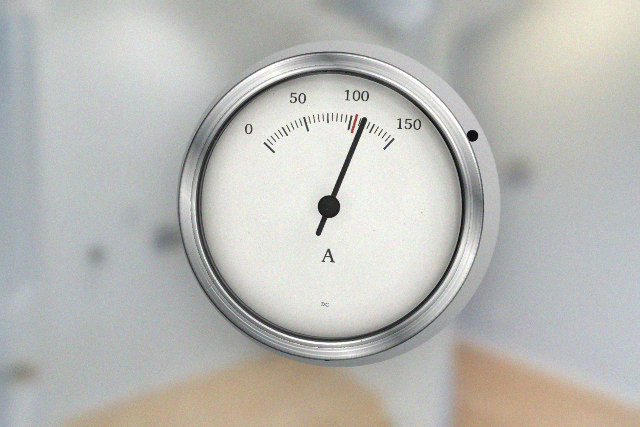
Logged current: 115 (A)
